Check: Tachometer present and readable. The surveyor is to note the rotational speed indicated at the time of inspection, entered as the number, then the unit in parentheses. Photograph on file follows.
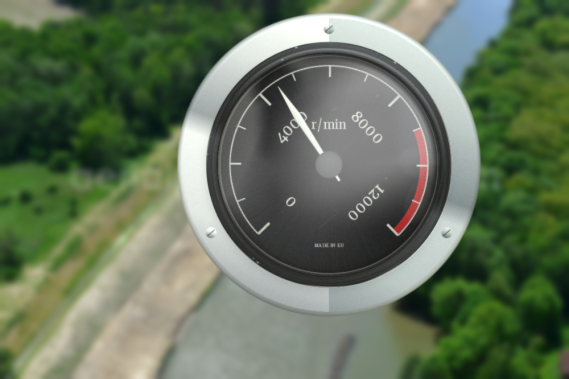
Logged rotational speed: 4500 (rpm)
